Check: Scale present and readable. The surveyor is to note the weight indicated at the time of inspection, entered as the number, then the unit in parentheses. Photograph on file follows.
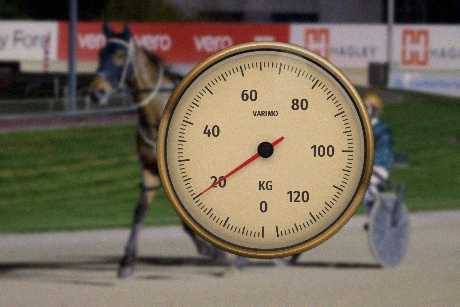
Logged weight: 20 (kg)
